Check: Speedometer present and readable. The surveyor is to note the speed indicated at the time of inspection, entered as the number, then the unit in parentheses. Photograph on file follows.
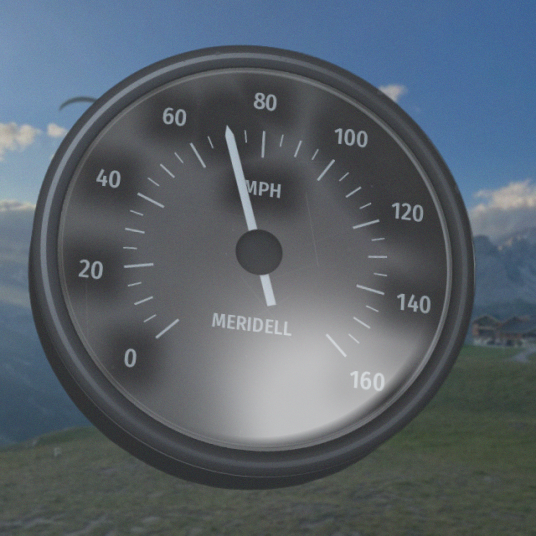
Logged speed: 70 (mph)
